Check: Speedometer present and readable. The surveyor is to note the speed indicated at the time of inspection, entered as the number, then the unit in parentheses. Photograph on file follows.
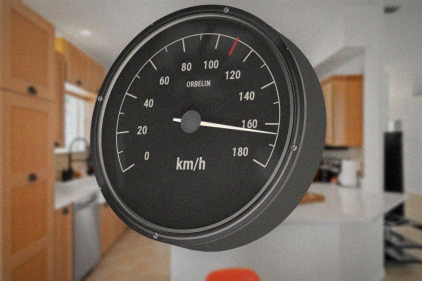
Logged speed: 165 (km/h)
